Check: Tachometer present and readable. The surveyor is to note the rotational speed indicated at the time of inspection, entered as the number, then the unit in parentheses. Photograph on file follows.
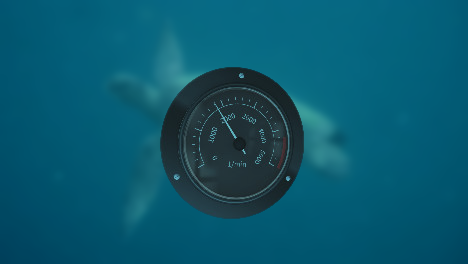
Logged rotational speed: 1800 (rpm)
